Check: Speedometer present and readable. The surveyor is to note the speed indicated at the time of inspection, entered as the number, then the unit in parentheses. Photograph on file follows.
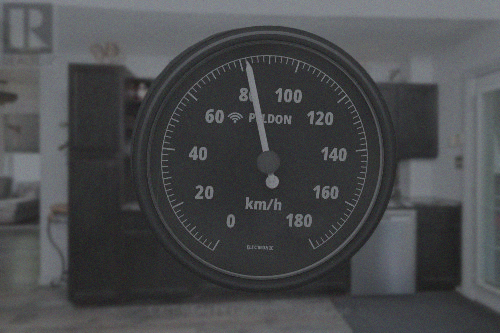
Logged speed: 82 (km/h)
